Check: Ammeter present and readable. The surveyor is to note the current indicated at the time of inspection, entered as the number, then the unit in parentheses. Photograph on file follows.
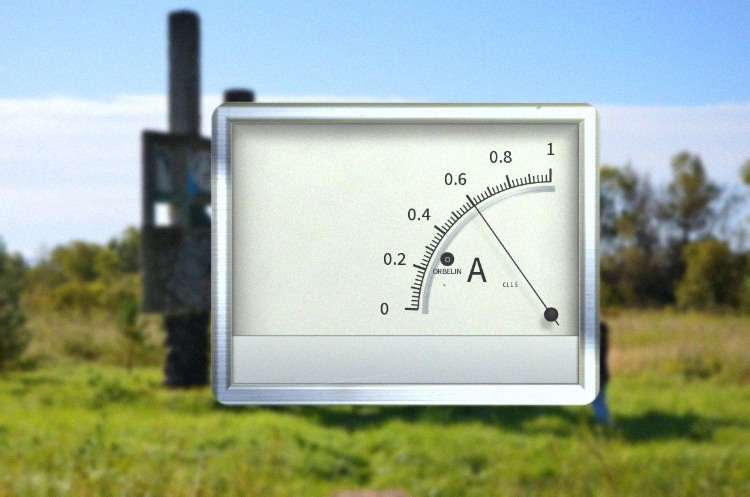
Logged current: 0.6 (A)
